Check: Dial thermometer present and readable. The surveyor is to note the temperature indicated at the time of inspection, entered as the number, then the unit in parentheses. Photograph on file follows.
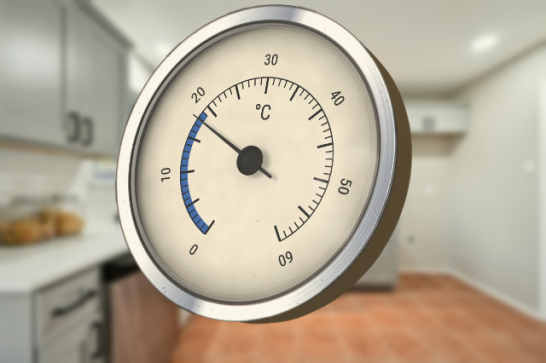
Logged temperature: 18 (°C)
